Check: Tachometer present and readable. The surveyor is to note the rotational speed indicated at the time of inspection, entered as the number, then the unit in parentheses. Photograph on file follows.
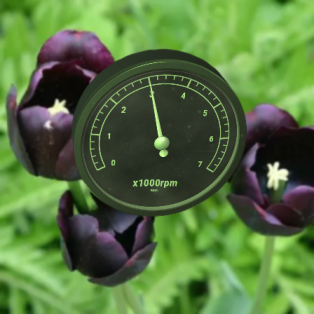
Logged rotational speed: 3000 (rpm)
